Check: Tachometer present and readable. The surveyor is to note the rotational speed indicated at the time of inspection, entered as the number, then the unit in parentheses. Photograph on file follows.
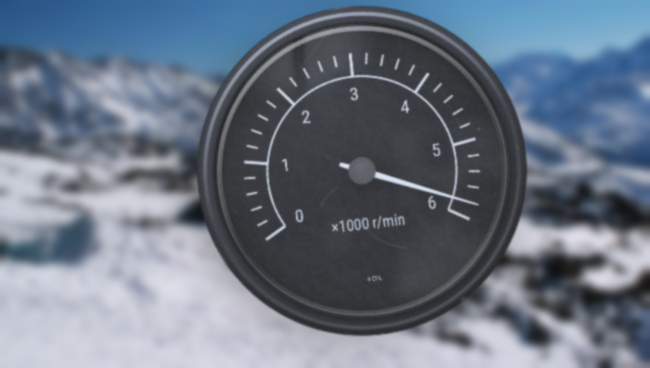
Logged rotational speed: 5800 (rpm)
